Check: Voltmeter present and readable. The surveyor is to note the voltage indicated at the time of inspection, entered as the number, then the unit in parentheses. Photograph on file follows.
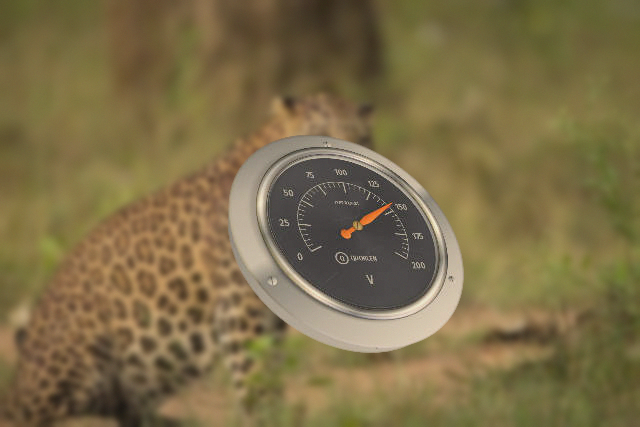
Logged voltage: 145 (V)
